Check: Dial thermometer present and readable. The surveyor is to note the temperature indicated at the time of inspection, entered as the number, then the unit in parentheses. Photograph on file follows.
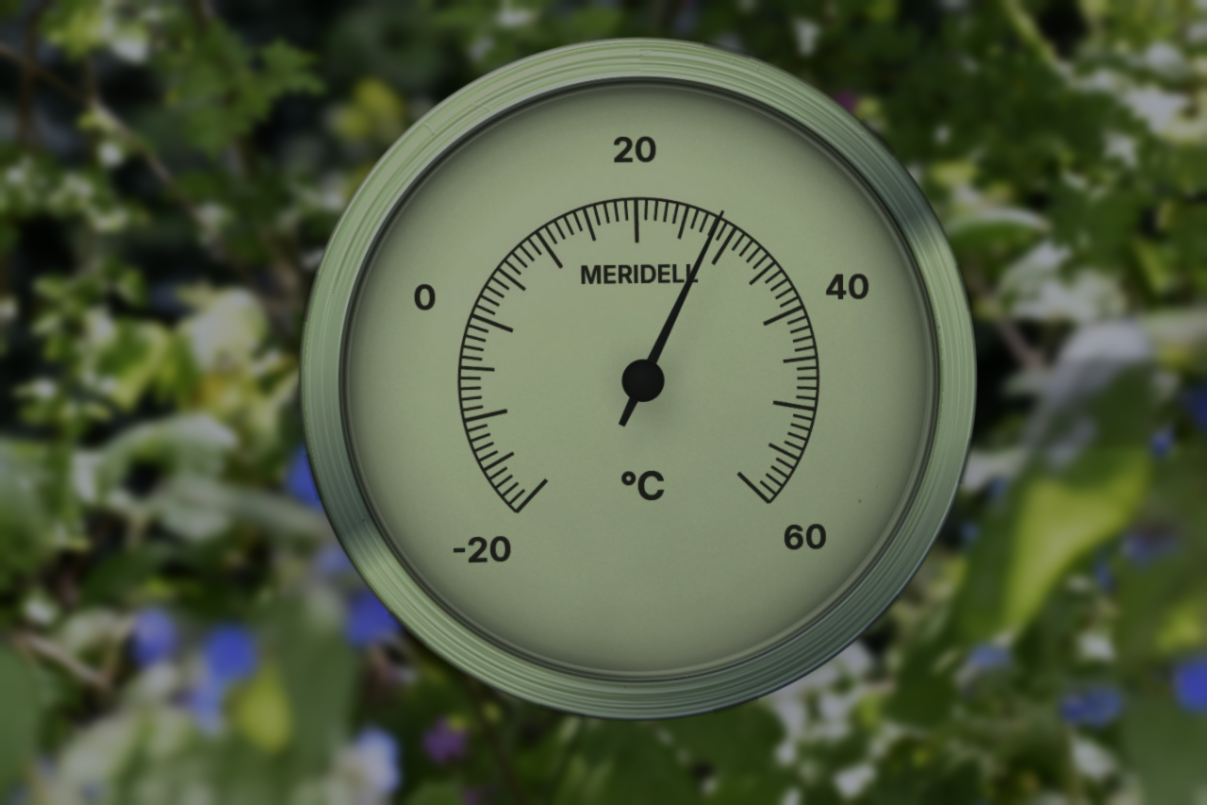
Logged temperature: 28 (°C)
